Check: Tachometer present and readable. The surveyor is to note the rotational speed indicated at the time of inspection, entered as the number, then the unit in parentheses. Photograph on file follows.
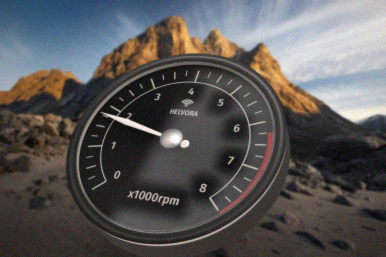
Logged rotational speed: 1750 (rpm)
